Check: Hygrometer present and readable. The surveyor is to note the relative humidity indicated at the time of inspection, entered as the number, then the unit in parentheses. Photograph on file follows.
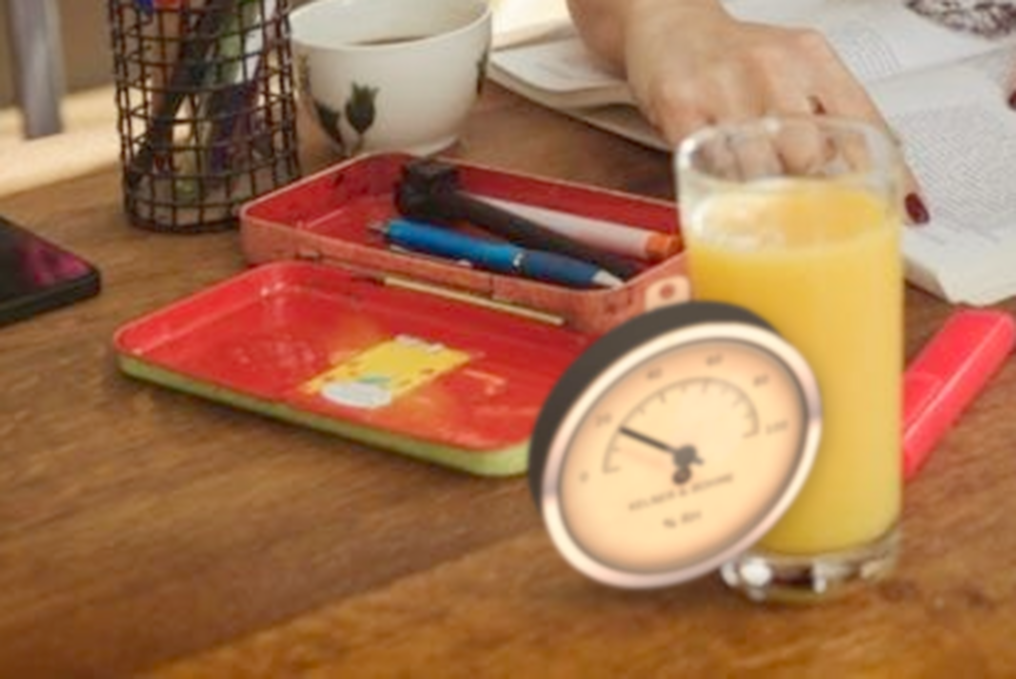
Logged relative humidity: 20 (%)
